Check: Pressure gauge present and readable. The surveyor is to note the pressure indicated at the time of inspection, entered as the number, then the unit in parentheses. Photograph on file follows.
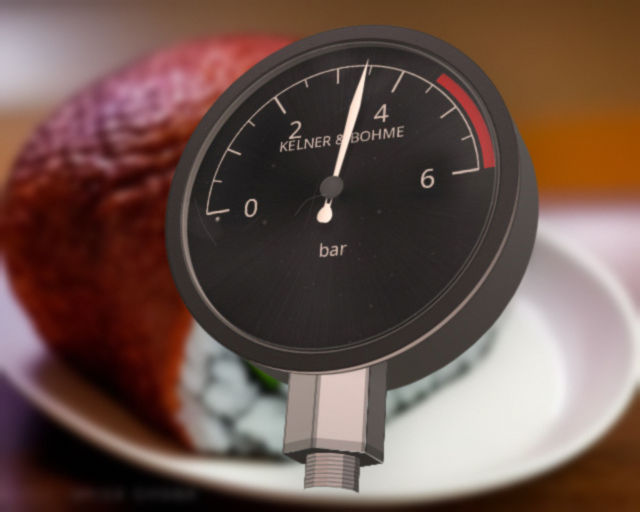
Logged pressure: 3.5 (bar)
